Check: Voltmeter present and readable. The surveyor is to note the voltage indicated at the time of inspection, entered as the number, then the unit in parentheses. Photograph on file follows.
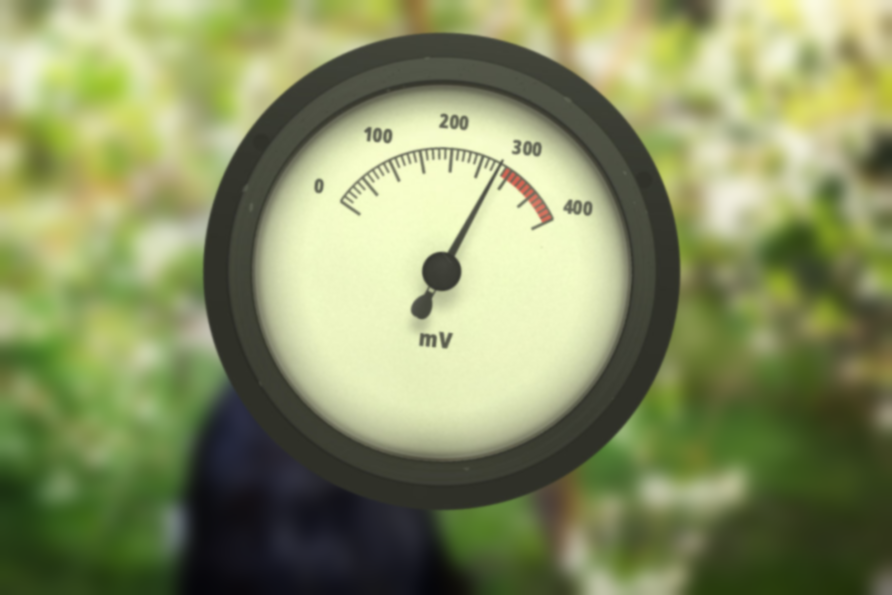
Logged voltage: 280 (mV)
